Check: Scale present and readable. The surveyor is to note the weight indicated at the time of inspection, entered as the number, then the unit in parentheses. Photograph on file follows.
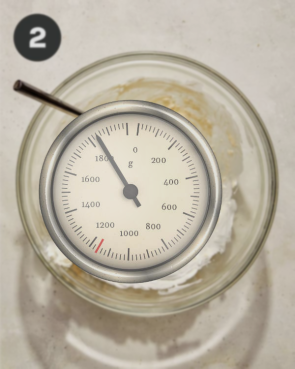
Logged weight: 1840 (g)
